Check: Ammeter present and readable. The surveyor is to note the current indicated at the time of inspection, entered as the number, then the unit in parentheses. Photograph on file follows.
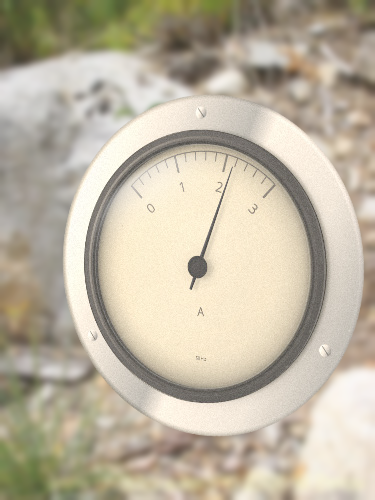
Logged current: 2.2 (A)
